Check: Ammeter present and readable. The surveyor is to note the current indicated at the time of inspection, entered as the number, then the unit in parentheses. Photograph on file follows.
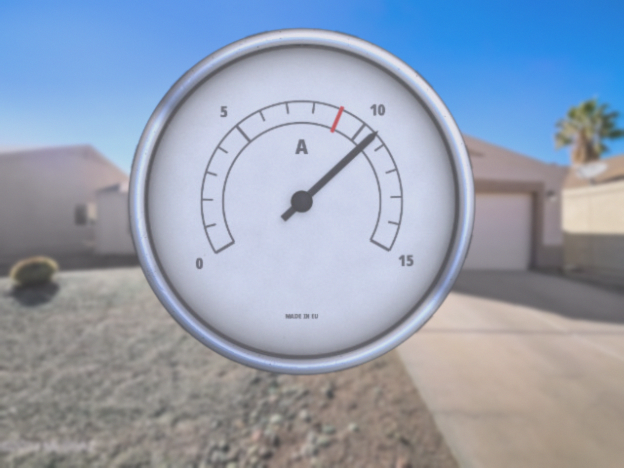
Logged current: 10.5 (A)
